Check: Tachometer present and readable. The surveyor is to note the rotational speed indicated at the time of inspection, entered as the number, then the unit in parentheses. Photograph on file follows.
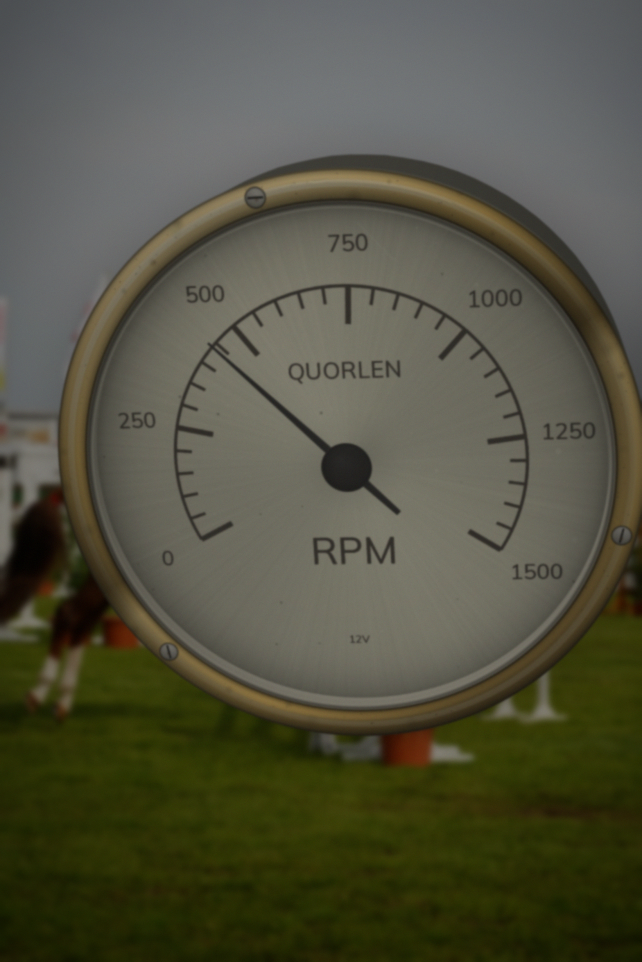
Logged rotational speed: 450 (rpm)
